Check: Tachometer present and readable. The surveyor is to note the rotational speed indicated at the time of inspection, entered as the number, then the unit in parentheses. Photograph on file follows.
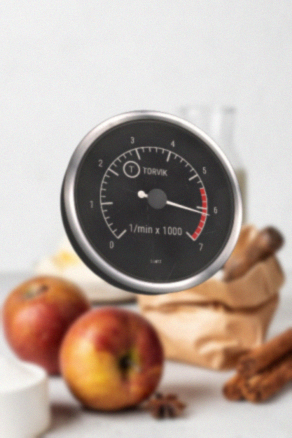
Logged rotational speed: 6200 (rpm)
